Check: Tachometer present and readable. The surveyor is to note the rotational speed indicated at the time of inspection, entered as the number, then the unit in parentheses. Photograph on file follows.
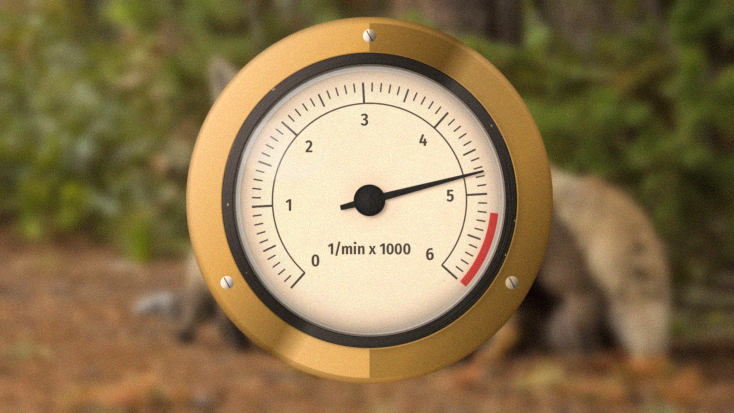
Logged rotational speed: 4750 (rpm)
